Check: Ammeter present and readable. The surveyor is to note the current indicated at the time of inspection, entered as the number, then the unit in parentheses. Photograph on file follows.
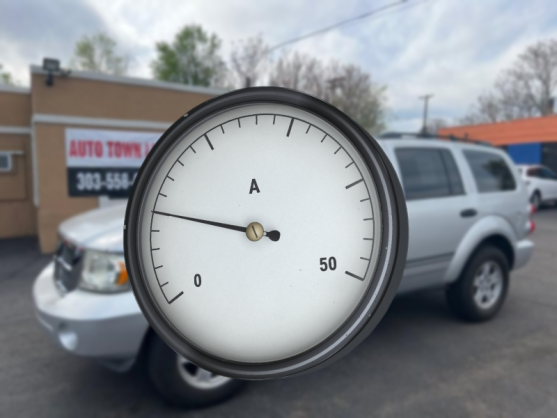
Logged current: 10 (A)
